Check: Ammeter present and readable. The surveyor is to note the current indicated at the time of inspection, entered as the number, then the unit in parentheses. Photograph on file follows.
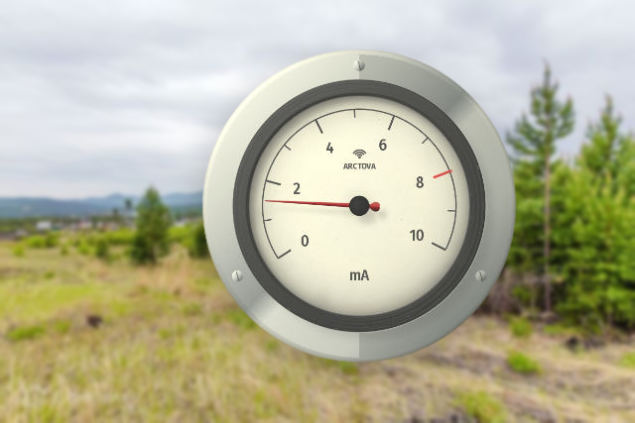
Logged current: 1.5 (mA)
